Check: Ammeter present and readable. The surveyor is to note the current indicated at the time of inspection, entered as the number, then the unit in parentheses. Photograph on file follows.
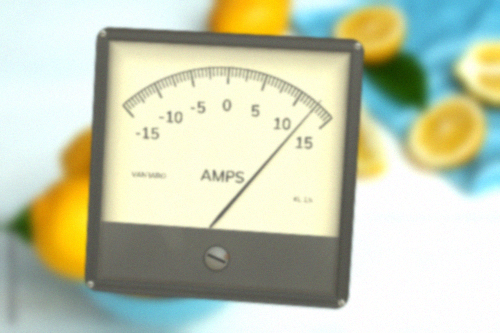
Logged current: 12.5 (A)
